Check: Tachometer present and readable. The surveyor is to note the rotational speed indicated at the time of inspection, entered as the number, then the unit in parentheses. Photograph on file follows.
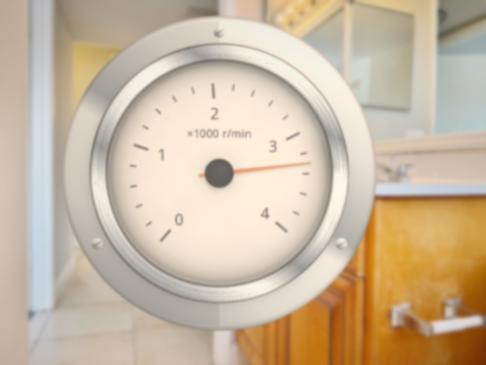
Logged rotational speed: 3300 (rpm)
